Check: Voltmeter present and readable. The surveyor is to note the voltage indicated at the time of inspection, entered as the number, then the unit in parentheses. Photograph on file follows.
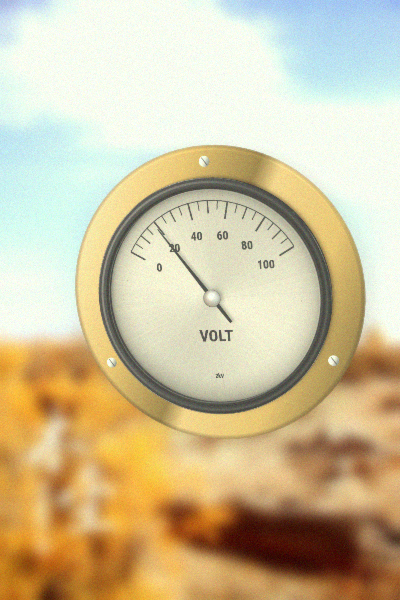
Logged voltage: 20 (V)
